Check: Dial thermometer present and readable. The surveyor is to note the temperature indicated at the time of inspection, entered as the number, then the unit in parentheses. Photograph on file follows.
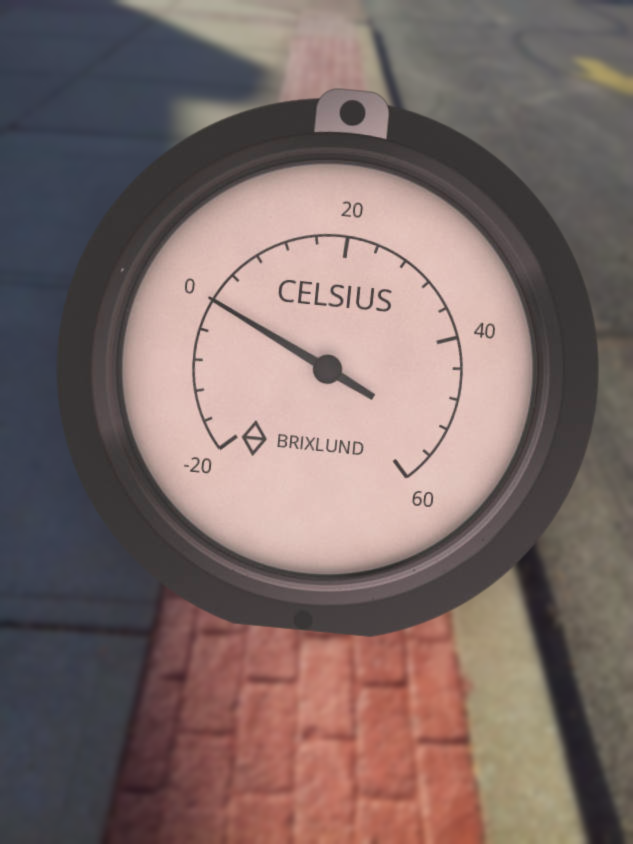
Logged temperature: 0 (°C)
